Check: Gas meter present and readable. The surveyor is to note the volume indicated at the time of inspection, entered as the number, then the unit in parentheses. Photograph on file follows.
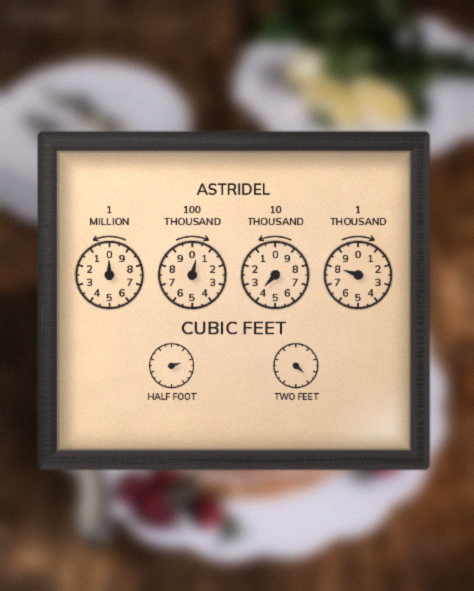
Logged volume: 3800 (ft³)
